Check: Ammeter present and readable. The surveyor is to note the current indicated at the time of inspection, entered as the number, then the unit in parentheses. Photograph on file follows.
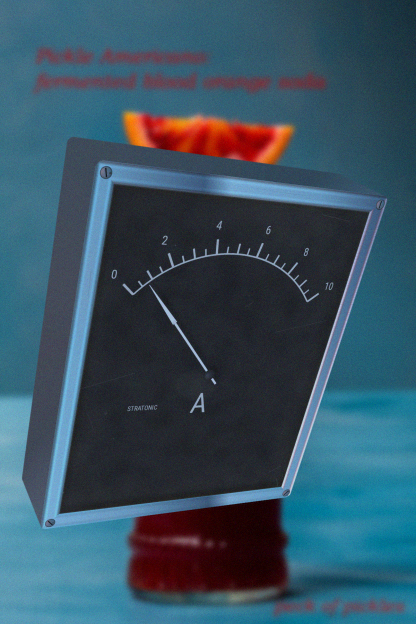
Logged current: 0.75 (A)
